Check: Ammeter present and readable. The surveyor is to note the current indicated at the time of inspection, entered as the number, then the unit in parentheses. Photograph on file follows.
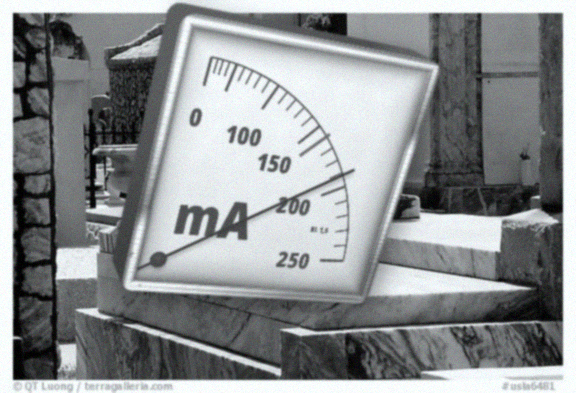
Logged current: 190 (mA)
